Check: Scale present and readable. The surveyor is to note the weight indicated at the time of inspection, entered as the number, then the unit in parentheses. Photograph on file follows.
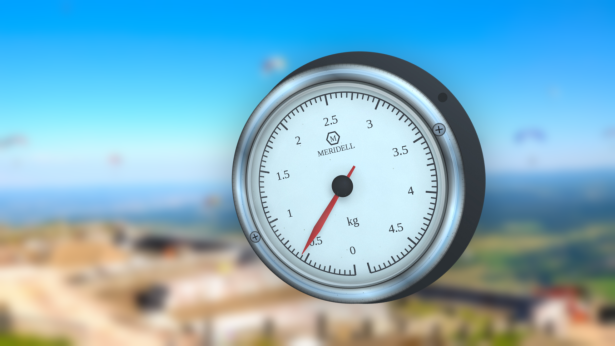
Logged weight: 0.55 (kg)
